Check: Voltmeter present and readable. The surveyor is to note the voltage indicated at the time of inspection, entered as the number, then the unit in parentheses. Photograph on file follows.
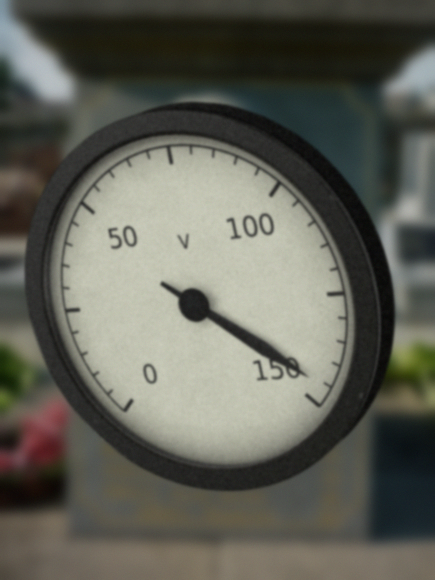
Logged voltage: 145 (V)
